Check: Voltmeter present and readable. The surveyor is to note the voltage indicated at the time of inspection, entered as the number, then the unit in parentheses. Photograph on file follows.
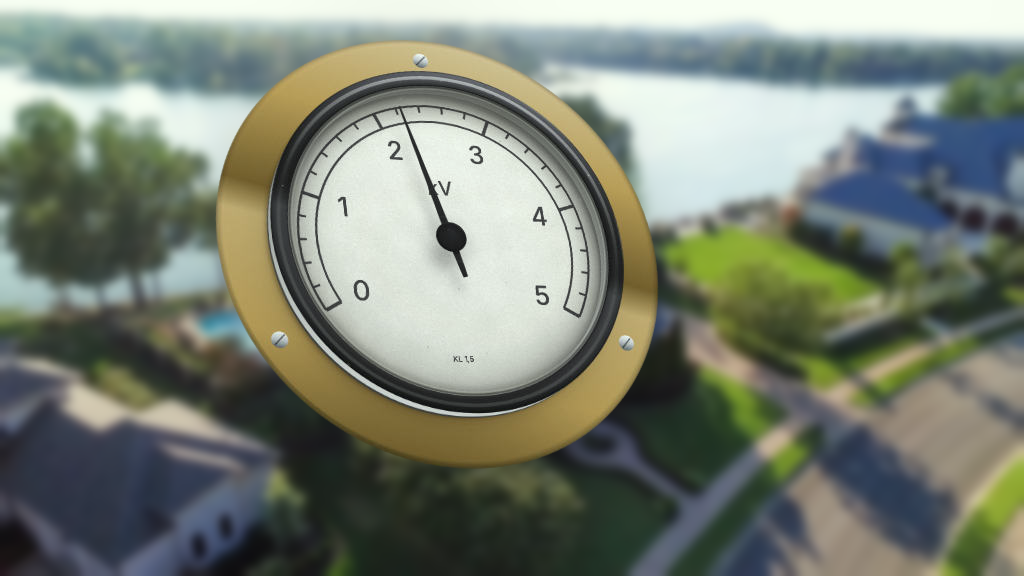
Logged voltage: 2.2 (kV)
